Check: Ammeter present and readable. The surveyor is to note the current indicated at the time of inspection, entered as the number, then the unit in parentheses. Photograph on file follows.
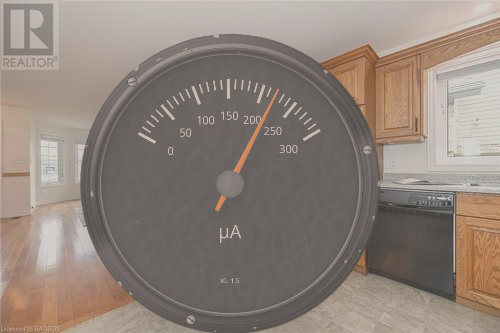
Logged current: 220 (µA)
